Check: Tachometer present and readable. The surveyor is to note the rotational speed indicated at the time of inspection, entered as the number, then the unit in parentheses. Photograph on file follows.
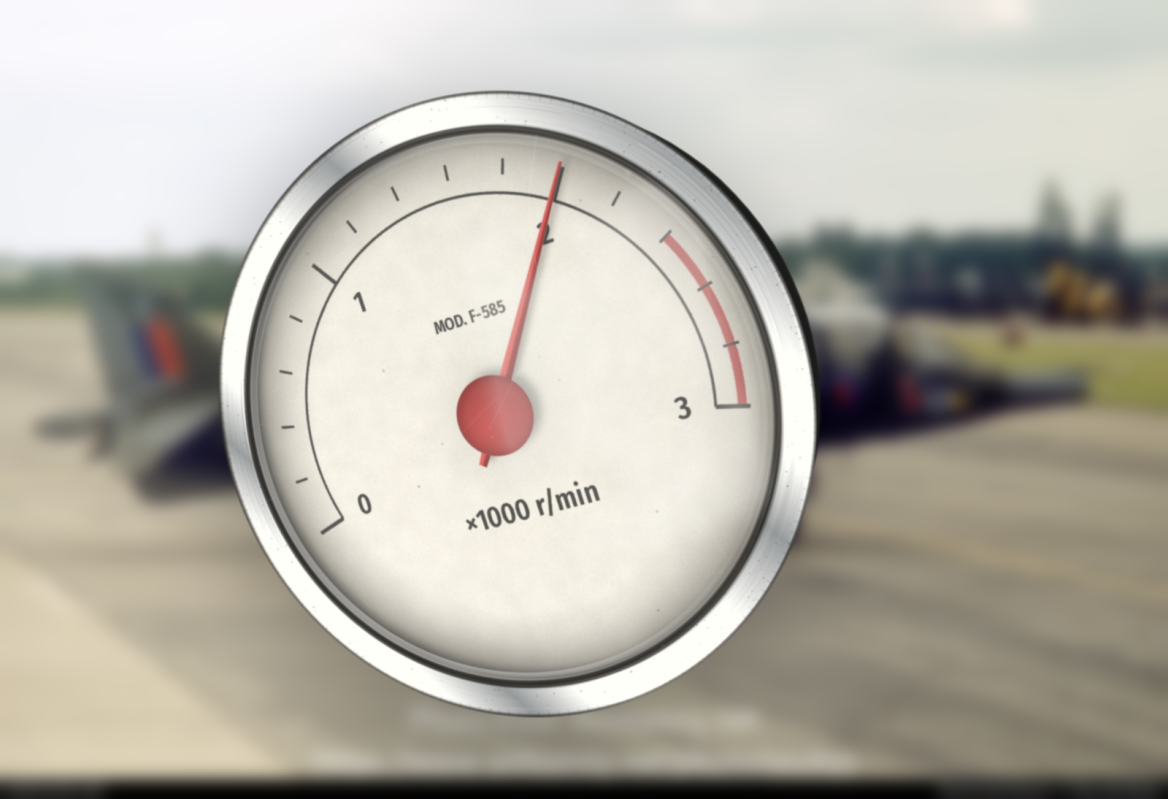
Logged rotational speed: 2000 (rpm)
